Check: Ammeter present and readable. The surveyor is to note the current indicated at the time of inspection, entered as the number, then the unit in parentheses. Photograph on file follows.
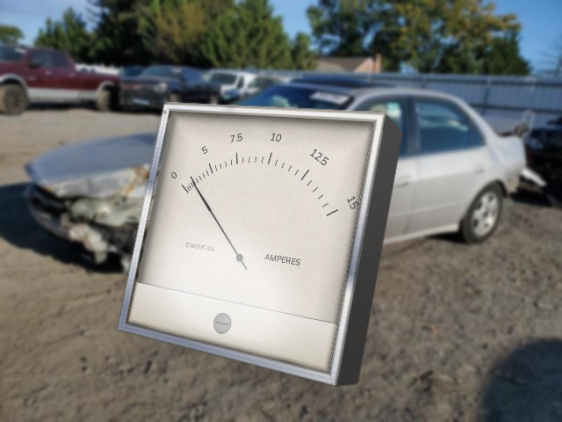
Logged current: 2.5 (A)
